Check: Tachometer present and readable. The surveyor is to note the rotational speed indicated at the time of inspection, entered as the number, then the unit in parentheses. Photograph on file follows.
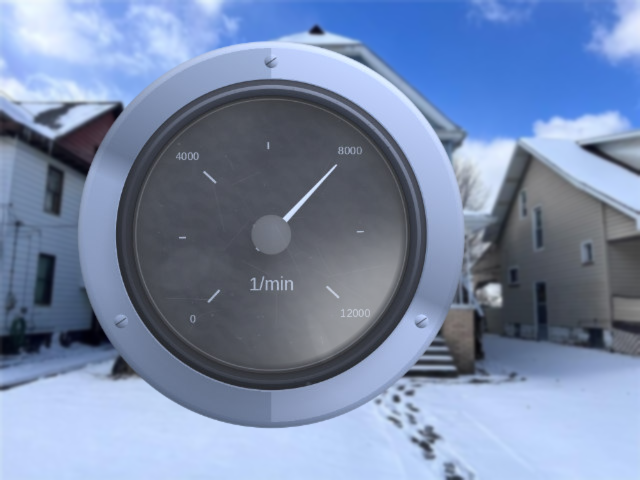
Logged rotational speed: 8000 (rpm)
